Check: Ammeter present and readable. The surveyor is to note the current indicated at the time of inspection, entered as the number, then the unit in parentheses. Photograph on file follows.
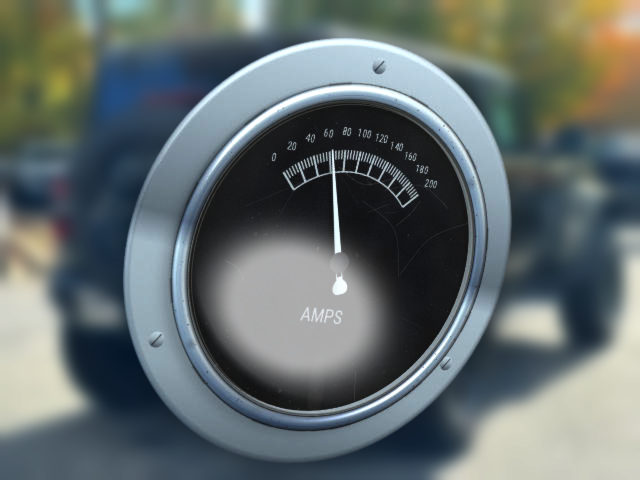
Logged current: 60 (A)
